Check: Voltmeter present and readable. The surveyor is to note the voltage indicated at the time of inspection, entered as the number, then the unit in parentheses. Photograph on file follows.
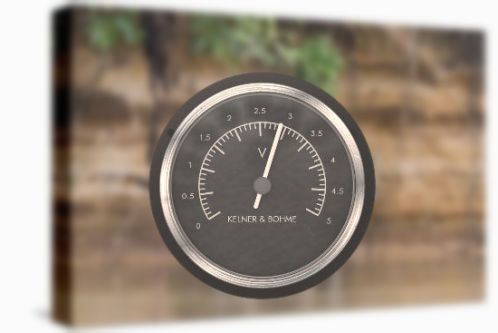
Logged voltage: 2.9 (V)
